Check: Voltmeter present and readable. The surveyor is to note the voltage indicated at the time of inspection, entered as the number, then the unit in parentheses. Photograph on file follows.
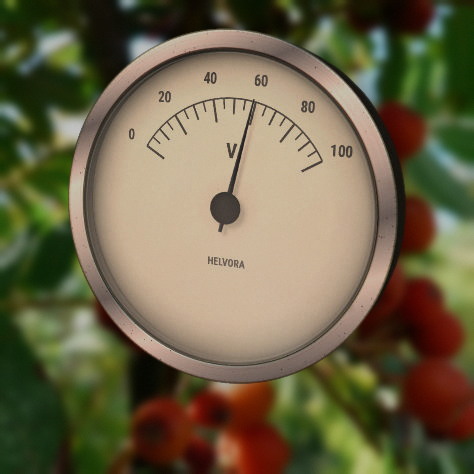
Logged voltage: 60 (V)
